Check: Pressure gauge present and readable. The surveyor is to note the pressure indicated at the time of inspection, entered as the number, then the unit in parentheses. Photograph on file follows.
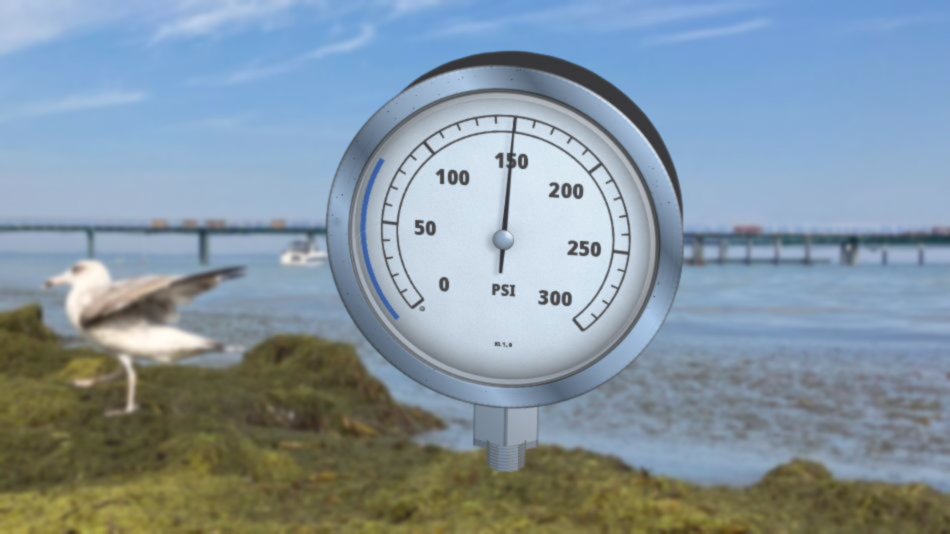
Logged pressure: 150 (psi)
